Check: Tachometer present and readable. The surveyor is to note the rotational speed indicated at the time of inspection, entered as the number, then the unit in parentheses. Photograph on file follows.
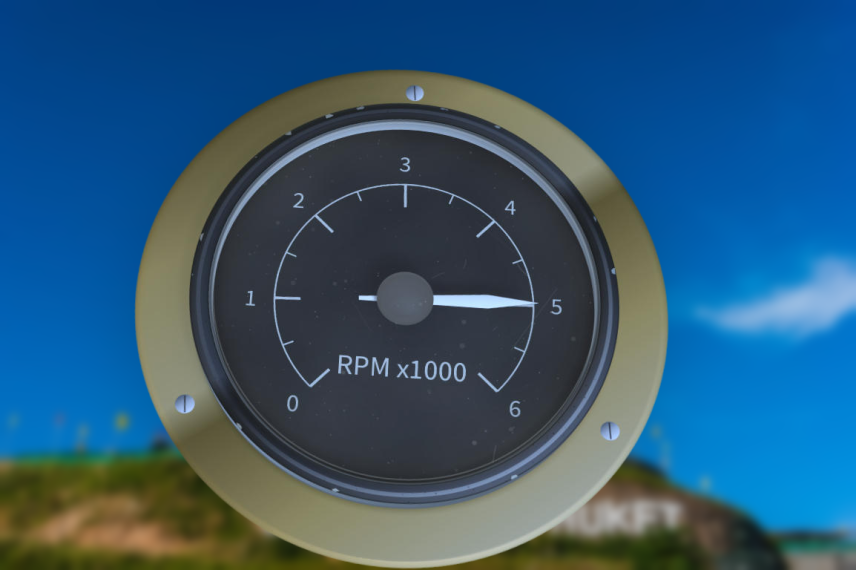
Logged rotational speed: 5000 (rpm)
